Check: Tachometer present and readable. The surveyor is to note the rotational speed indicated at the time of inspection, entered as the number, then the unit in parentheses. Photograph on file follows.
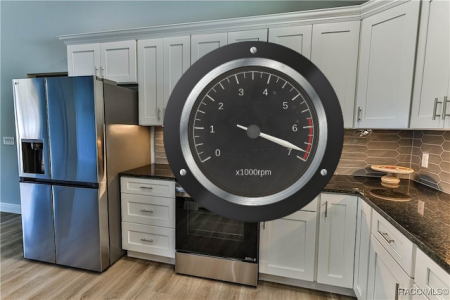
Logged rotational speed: 6750 (rpm)
